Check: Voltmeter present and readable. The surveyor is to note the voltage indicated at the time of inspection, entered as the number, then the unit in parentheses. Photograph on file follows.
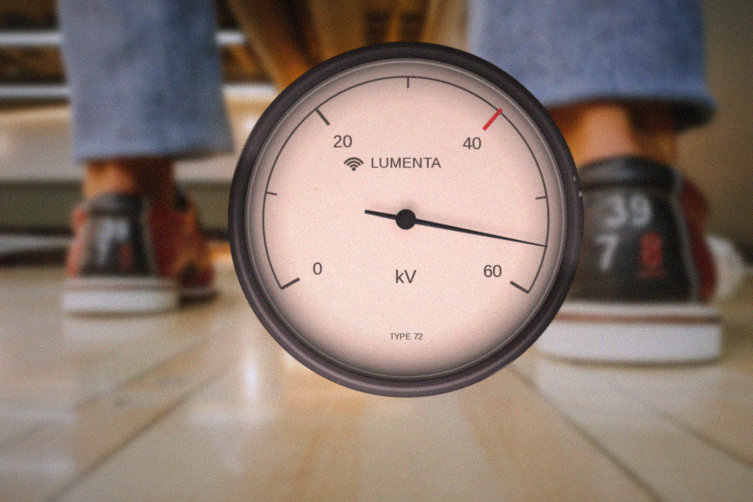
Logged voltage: 55 (kV)
